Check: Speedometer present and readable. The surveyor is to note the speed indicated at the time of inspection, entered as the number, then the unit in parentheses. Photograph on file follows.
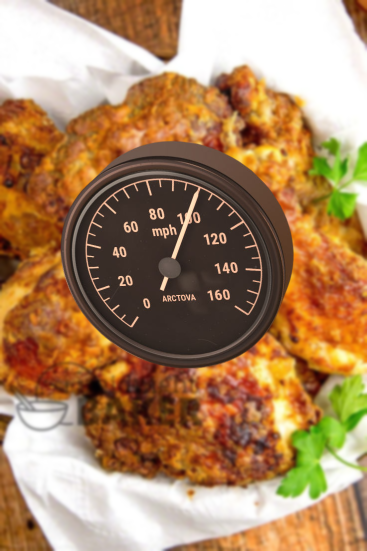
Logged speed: 100 (mph)
